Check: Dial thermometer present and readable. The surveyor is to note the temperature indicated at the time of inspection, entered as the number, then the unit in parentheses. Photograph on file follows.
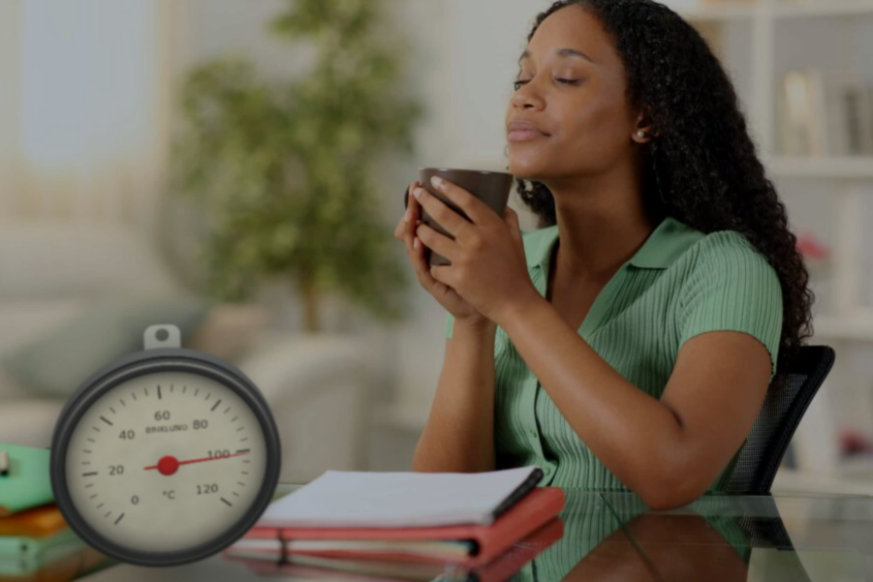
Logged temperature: 100 (°C)
